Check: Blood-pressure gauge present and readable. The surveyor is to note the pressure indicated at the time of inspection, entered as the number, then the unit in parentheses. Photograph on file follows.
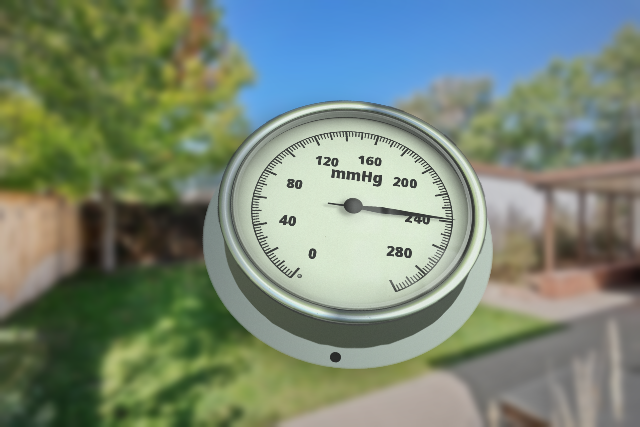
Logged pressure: 240 (mmHg)
